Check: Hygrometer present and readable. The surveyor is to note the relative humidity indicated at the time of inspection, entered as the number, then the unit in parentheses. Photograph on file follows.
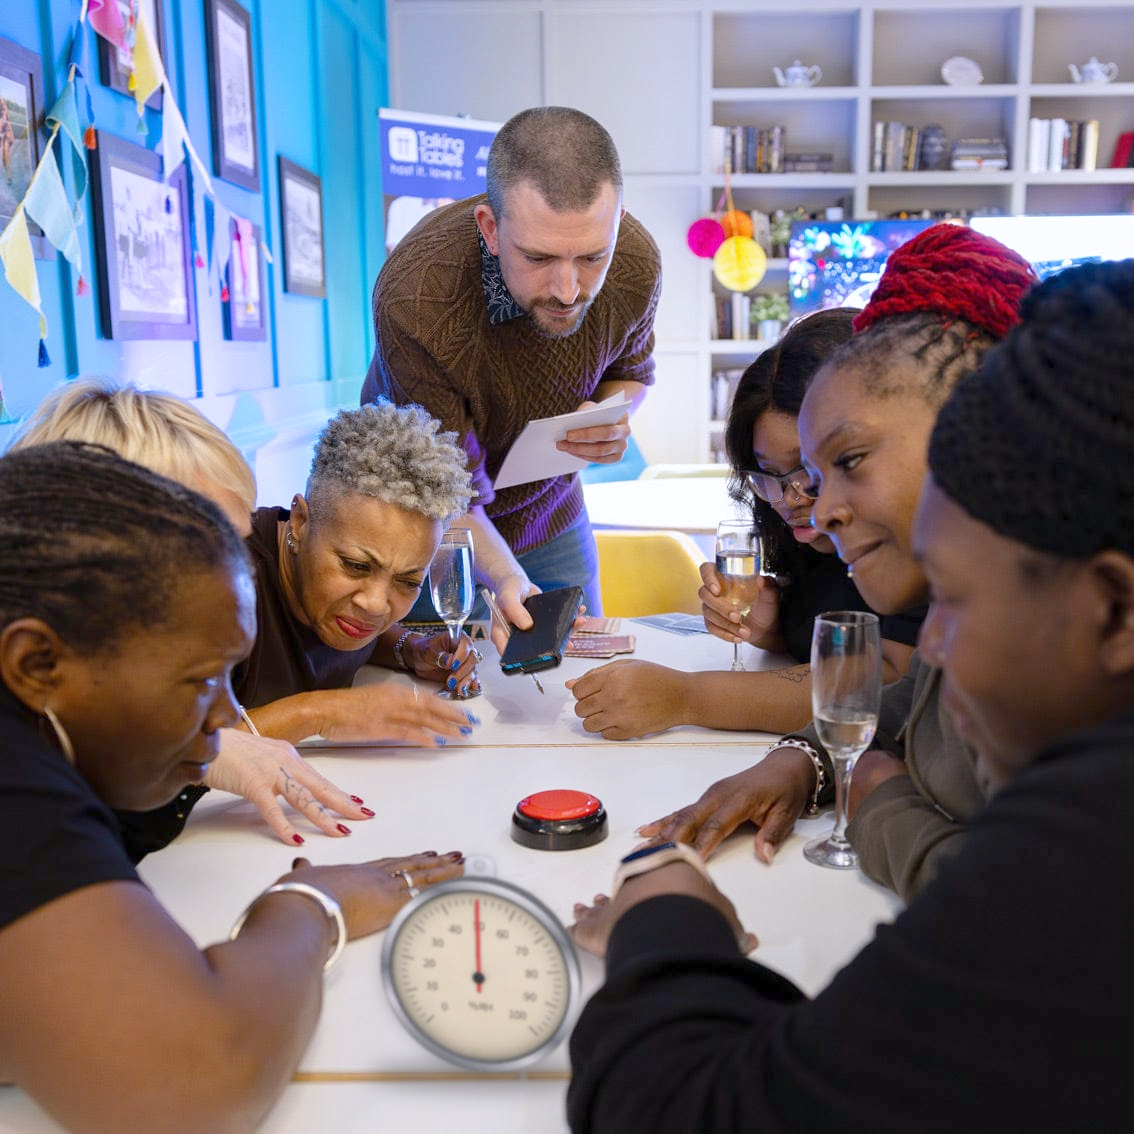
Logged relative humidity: 50 (%)
